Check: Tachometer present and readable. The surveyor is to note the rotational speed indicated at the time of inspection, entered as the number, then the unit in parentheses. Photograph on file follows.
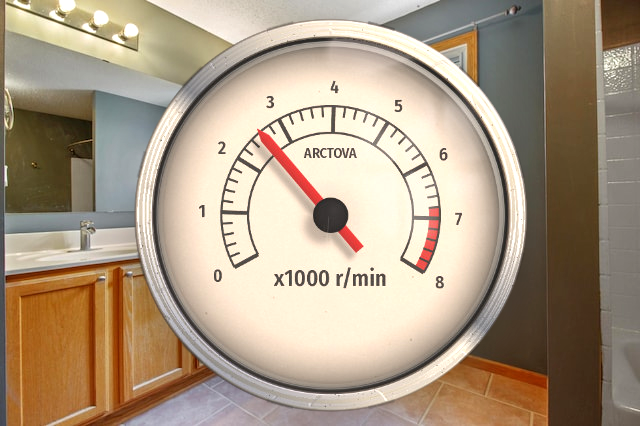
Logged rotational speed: 2600 (rpm)
